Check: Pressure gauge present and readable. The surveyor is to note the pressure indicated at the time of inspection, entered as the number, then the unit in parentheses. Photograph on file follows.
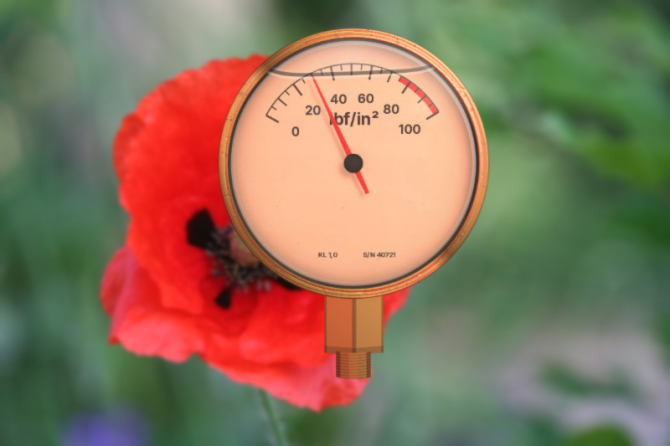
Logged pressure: 30 (psi)
